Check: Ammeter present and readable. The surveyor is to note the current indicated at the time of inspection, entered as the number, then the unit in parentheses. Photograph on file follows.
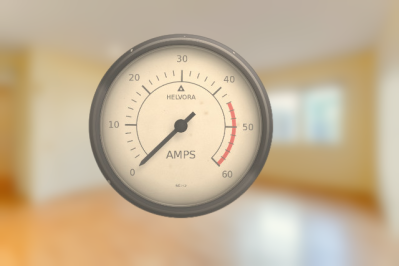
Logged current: 0 (A)
